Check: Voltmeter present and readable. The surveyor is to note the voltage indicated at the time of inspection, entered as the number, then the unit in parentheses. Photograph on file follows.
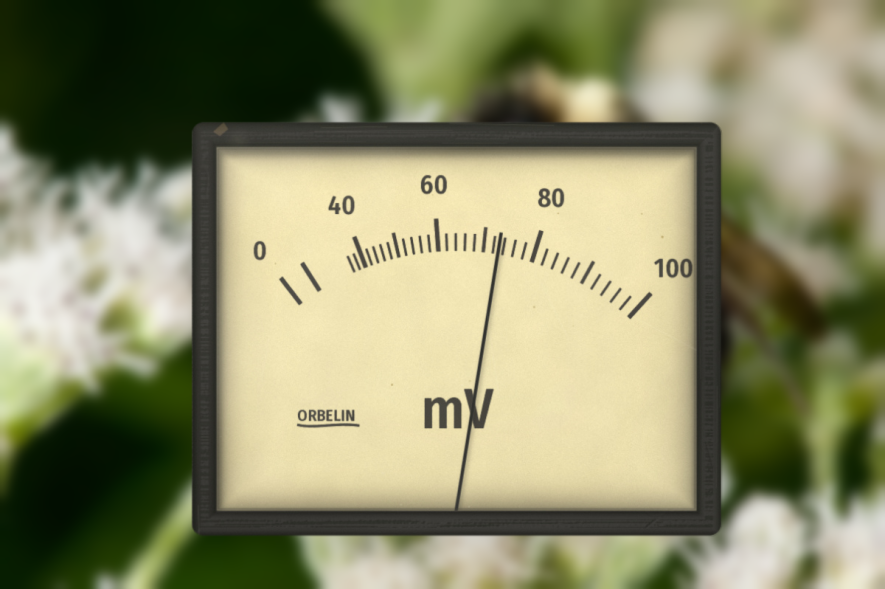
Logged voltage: 73 (mV)
